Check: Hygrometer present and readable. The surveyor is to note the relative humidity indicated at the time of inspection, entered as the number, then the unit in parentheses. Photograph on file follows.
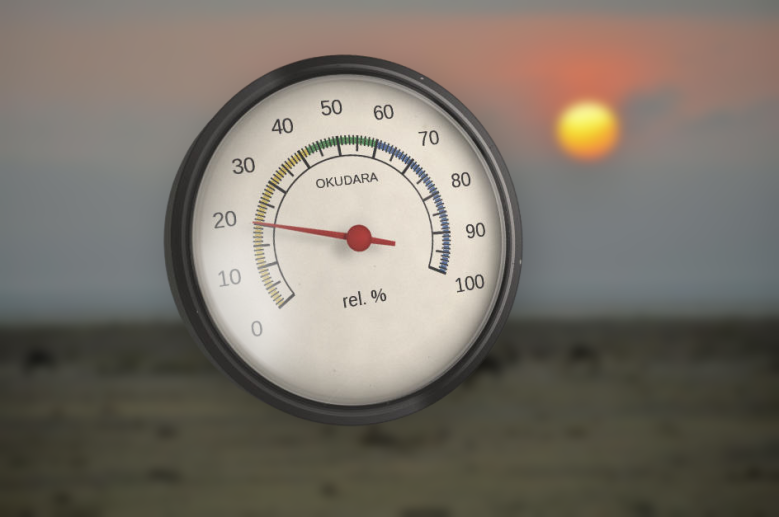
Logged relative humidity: 20 (%)
